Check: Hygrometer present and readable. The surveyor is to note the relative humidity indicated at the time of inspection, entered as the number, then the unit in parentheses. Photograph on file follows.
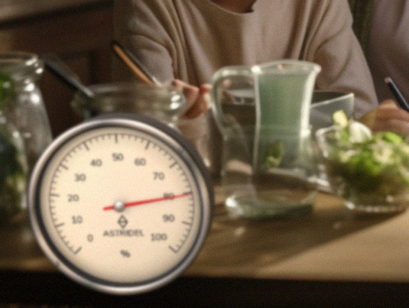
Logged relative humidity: 80 (%)
